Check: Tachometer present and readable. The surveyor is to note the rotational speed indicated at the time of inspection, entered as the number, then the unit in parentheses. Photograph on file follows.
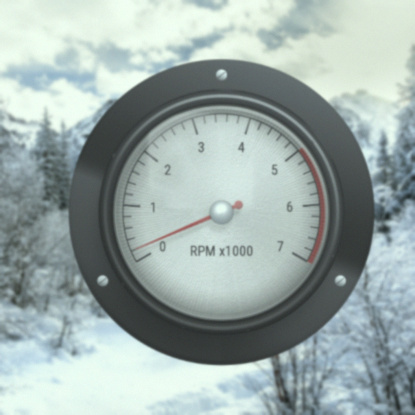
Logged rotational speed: 200 (rpm)
